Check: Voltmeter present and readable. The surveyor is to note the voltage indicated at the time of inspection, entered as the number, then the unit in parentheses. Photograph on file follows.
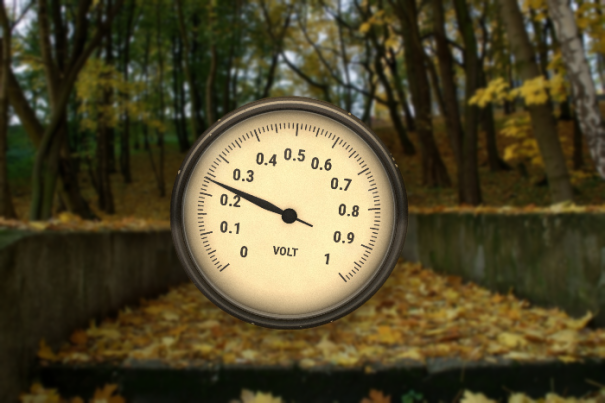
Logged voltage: 0.24 (V)
